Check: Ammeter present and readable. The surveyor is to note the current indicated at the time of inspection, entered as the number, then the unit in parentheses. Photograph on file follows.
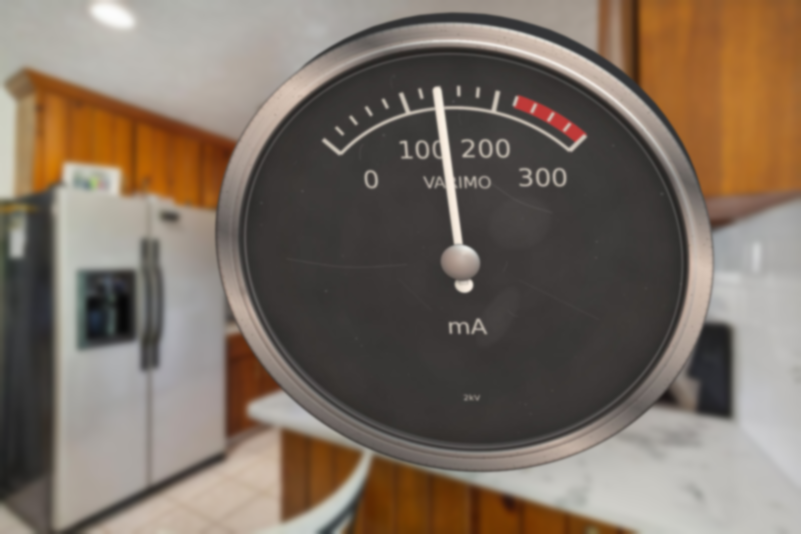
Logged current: 140 (mA)
